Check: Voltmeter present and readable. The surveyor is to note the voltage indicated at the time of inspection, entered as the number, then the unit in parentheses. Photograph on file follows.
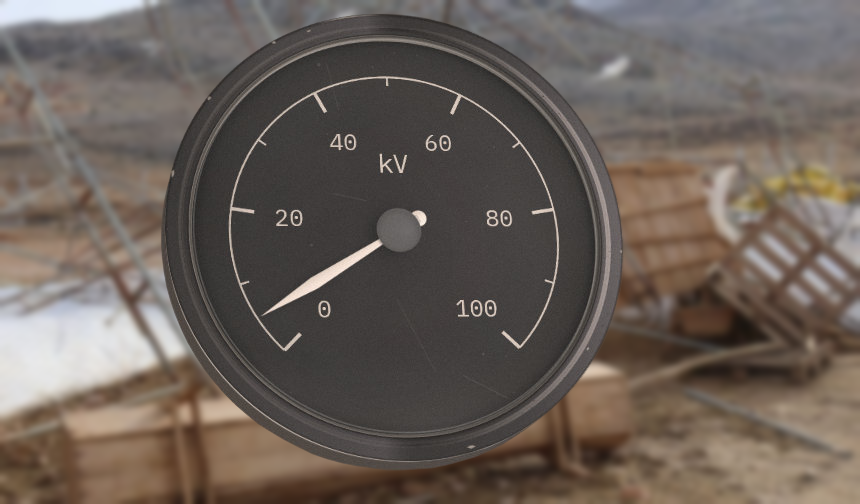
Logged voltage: 5 (kV)
